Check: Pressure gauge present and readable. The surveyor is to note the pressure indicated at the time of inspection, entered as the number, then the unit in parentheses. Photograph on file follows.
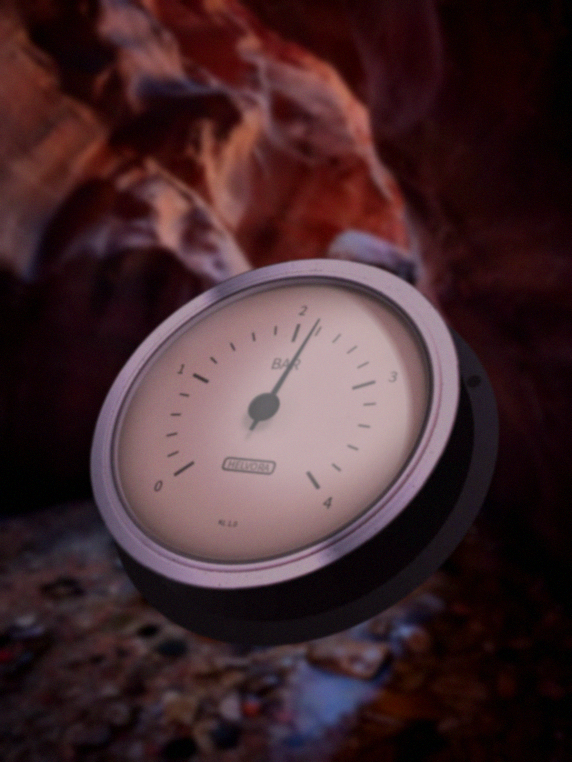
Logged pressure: 2.2 (bar)
